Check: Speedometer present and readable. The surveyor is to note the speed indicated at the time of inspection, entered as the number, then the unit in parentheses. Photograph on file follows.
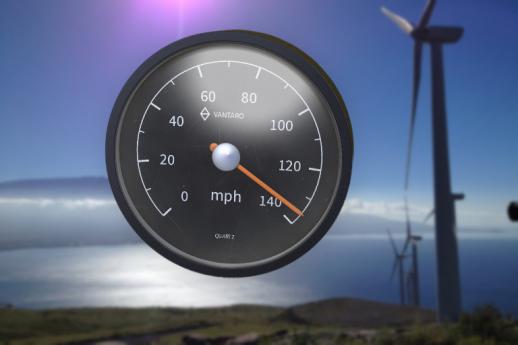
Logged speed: 135 (mph)
